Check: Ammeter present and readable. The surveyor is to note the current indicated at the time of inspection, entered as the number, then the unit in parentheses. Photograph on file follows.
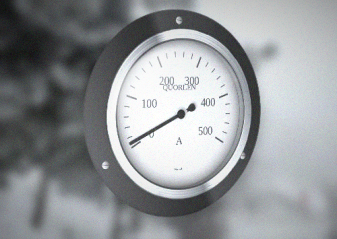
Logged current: 10 (A)
